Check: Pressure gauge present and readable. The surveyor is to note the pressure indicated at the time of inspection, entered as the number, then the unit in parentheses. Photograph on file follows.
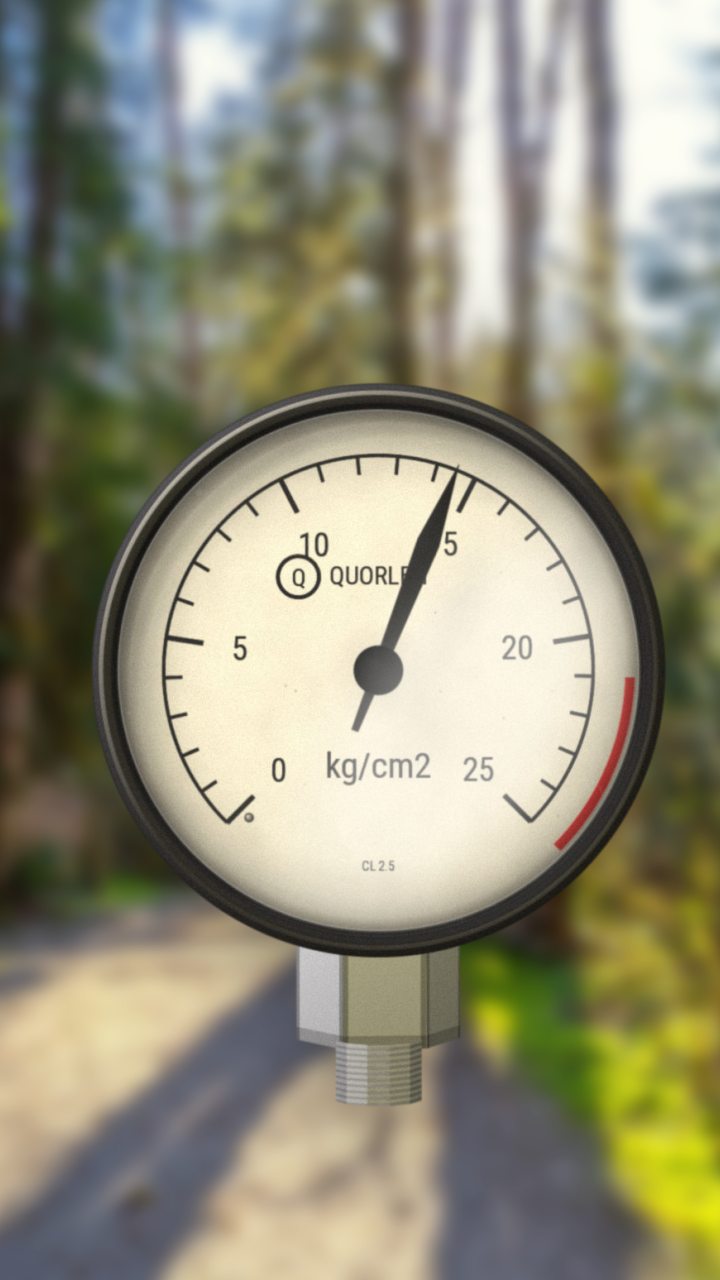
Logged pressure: 14.5 (kg/cm²)
